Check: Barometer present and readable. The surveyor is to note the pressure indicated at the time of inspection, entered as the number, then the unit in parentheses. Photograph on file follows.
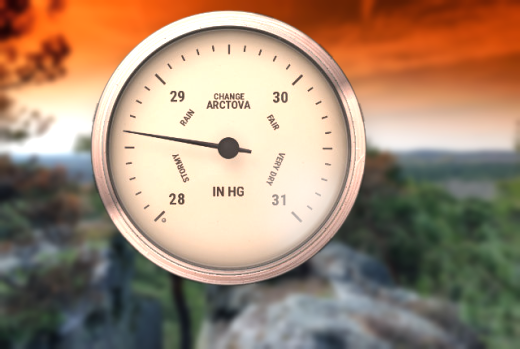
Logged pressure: 28.6 (inHg)
